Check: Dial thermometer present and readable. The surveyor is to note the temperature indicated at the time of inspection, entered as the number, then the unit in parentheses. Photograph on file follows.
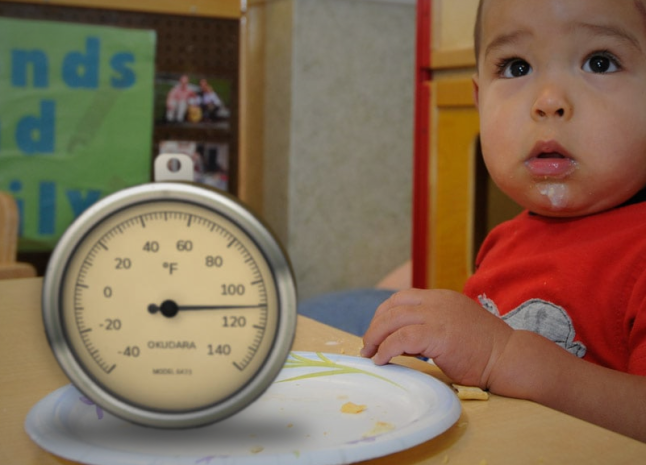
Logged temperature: 110 (°F)
